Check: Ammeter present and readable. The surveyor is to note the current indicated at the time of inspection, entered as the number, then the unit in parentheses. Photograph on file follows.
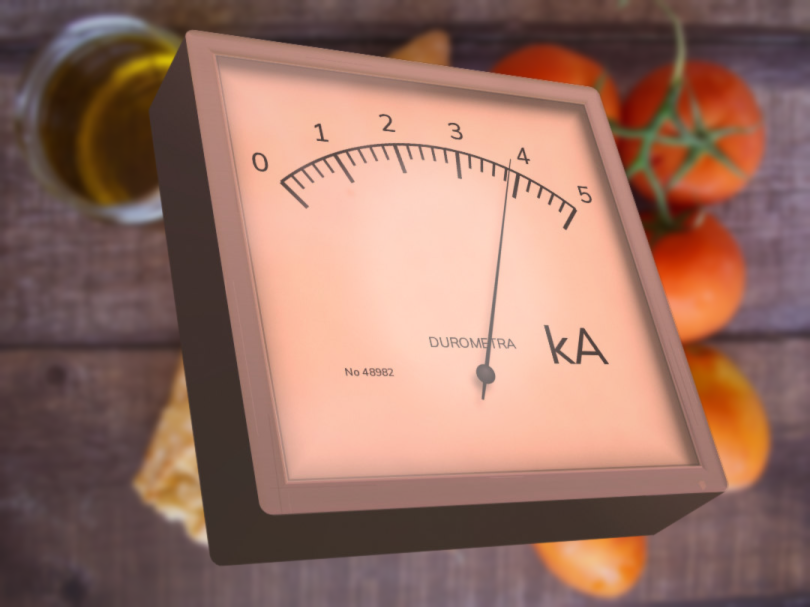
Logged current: 3.8 (kA)
